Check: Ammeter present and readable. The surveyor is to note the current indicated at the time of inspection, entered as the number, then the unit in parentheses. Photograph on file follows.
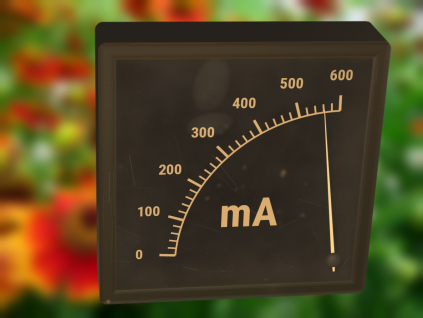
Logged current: 560 (mA)
